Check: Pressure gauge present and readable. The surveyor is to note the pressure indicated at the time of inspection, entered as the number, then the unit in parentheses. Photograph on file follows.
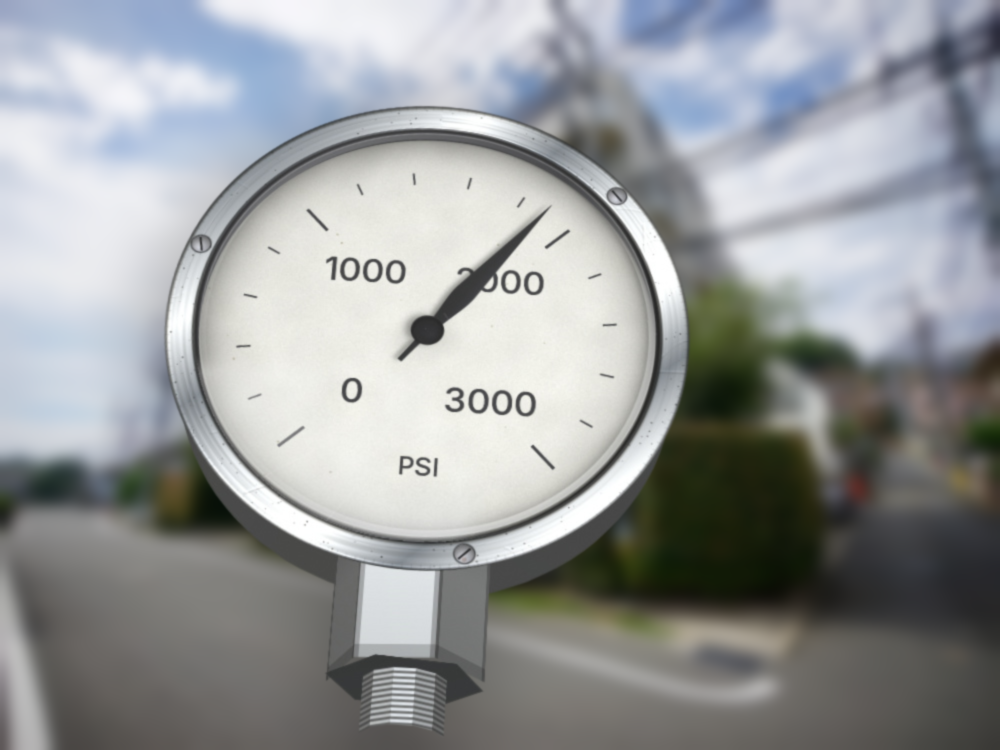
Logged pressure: 1900 (psi)
